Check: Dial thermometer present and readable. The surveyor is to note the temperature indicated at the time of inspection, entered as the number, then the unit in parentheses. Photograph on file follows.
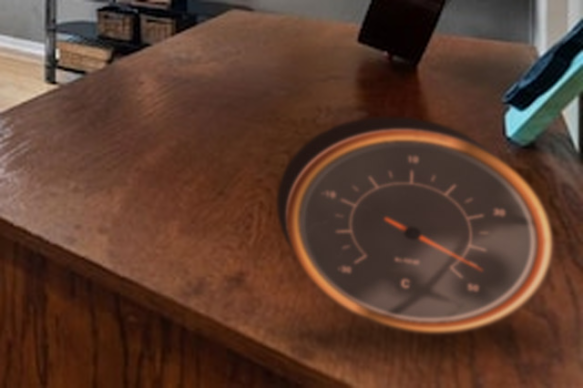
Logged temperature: 45 (°C)
